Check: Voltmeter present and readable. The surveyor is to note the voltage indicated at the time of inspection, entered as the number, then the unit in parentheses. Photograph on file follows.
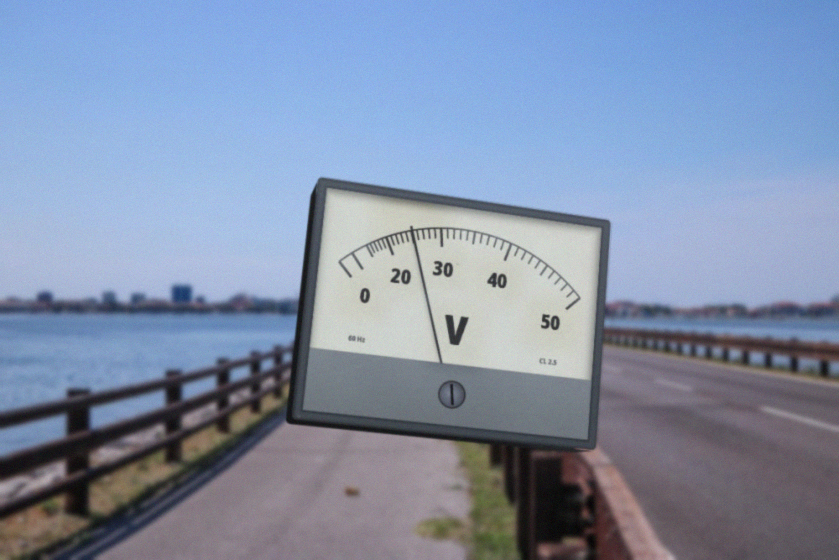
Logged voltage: 25 (V)
